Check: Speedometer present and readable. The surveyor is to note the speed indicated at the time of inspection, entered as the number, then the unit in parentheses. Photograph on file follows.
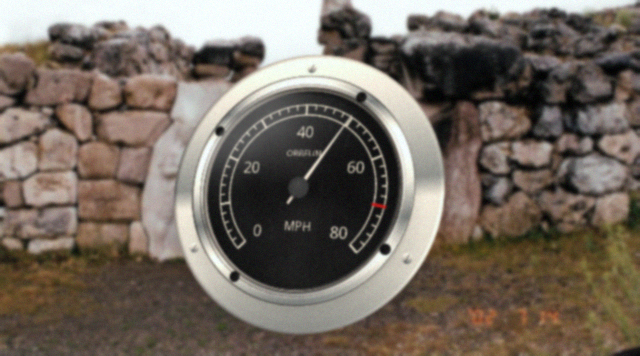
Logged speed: 50 (mph)
